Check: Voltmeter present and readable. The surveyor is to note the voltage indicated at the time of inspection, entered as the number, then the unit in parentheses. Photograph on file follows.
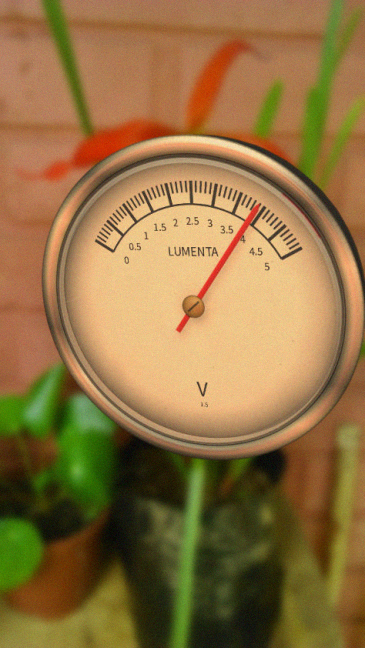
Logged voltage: 3.9 (V)
